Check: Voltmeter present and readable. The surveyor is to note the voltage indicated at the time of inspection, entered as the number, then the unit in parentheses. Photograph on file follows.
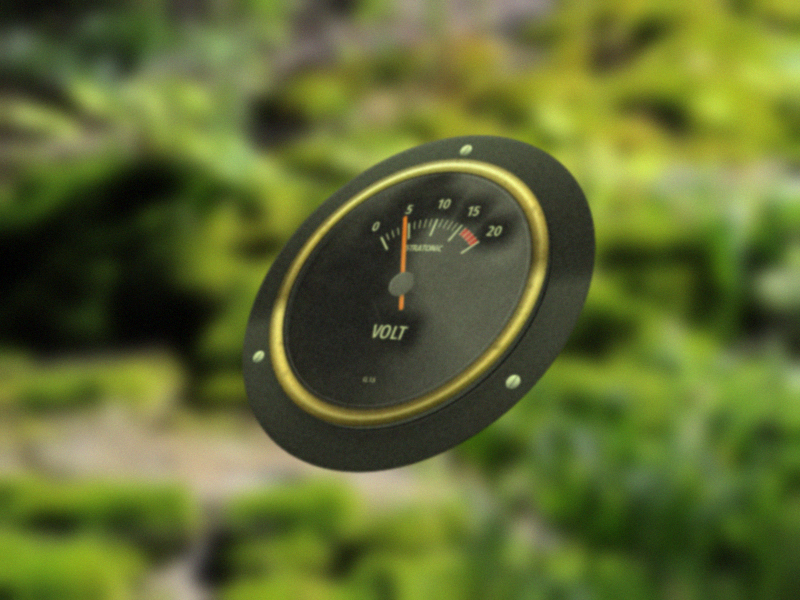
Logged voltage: 5 (V)
